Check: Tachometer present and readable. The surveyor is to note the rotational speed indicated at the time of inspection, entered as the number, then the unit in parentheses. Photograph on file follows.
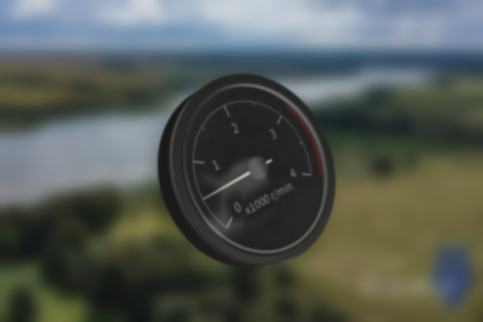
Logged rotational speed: 500 (rpm)
